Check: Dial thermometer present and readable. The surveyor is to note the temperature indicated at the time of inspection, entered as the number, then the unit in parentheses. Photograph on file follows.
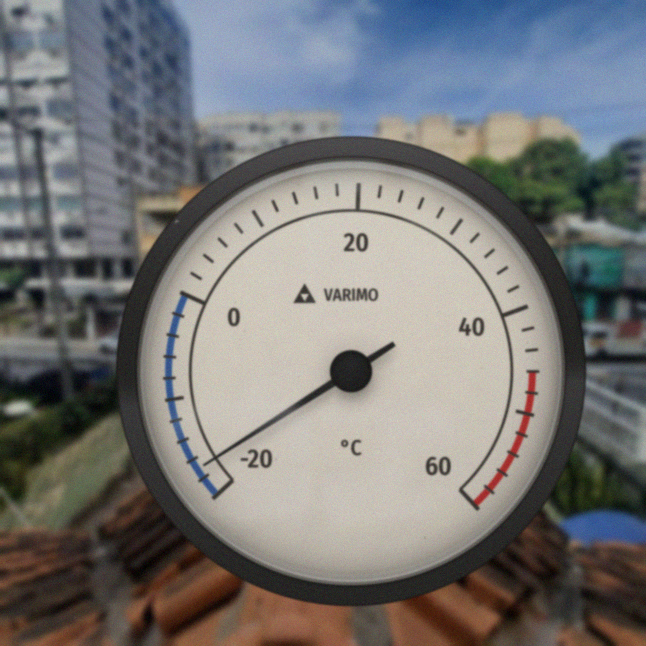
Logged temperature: -17 (°C)
